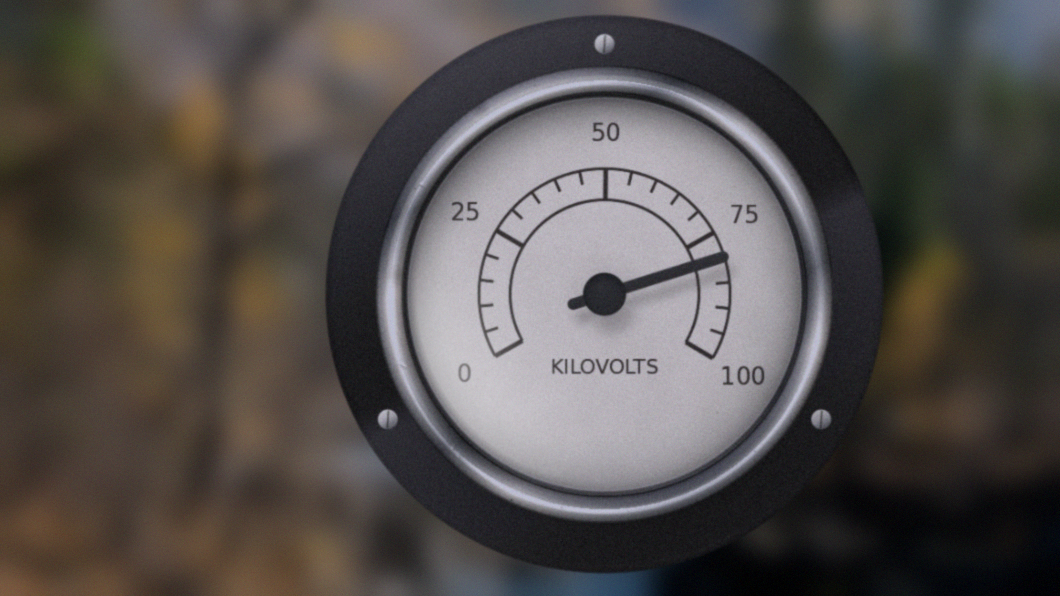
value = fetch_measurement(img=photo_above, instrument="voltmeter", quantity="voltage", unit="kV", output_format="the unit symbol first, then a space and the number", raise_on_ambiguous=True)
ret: kV 80
